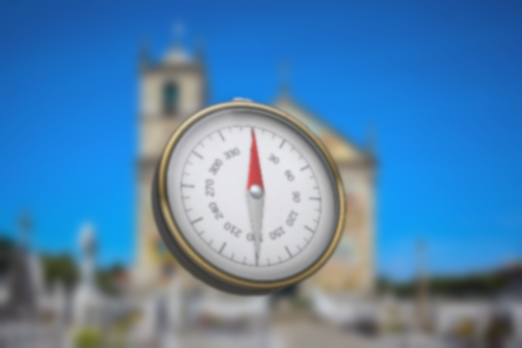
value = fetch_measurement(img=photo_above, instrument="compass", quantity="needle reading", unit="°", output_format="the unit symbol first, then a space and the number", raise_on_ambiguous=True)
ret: ° 0
